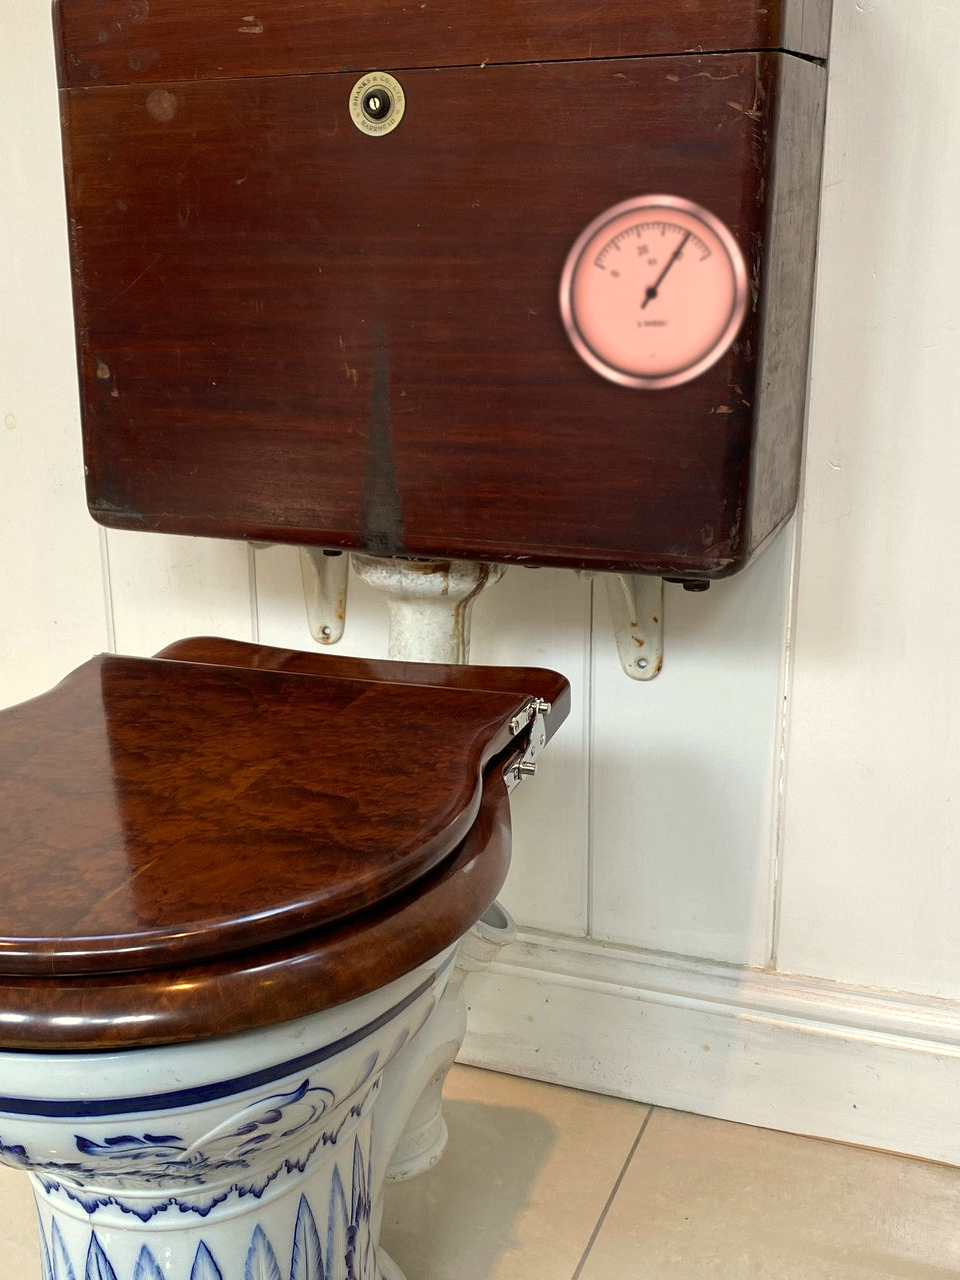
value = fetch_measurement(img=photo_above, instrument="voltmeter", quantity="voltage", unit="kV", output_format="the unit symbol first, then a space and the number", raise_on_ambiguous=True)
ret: kV 40
